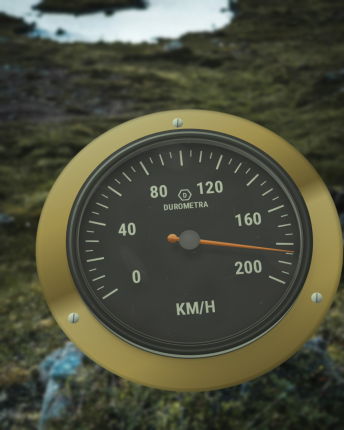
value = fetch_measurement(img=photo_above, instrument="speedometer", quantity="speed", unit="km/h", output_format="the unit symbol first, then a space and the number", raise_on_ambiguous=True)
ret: km/h 185
